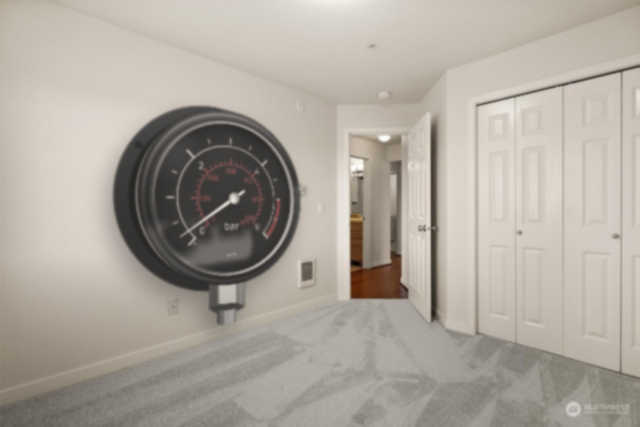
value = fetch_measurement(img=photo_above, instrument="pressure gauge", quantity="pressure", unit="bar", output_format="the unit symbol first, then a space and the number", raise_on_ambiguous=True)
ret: bar 0.25
